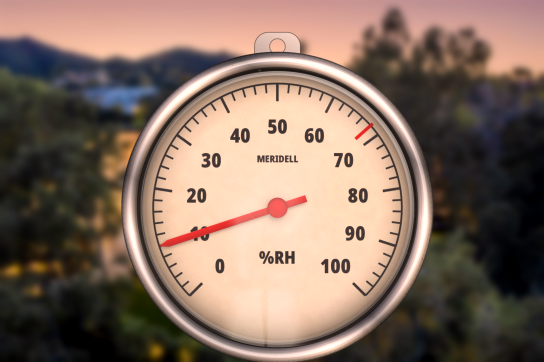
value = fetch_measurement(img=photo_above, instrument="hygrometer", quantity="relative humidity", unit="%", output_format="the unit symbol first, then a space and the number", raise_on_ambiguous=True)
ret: % 10
